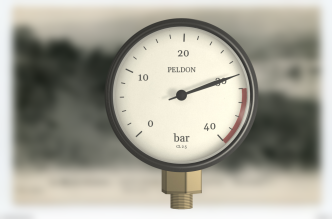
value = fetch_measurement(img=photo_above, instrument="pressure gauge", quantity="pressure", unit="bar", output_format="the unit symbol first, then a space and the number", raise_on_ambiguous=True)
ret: bar 30
